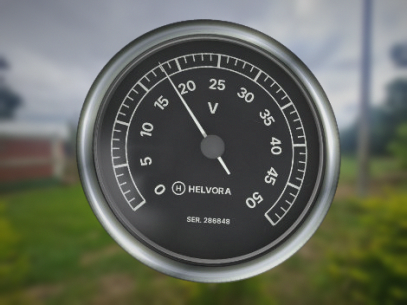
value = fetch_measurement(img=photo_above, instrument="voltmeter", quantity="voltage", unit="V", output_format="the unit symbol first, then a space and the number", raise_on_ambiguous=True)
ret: V 18
